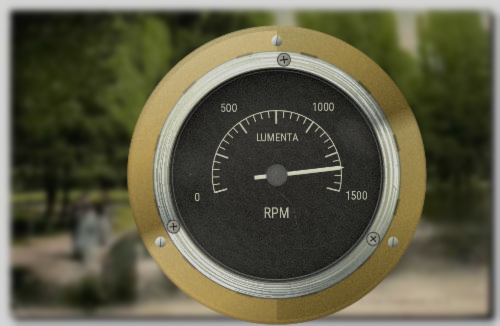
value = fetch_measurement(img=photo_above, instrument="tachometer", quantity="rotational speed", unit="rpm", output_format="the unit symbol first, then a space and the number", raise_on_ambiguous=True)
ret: rpm 1350
